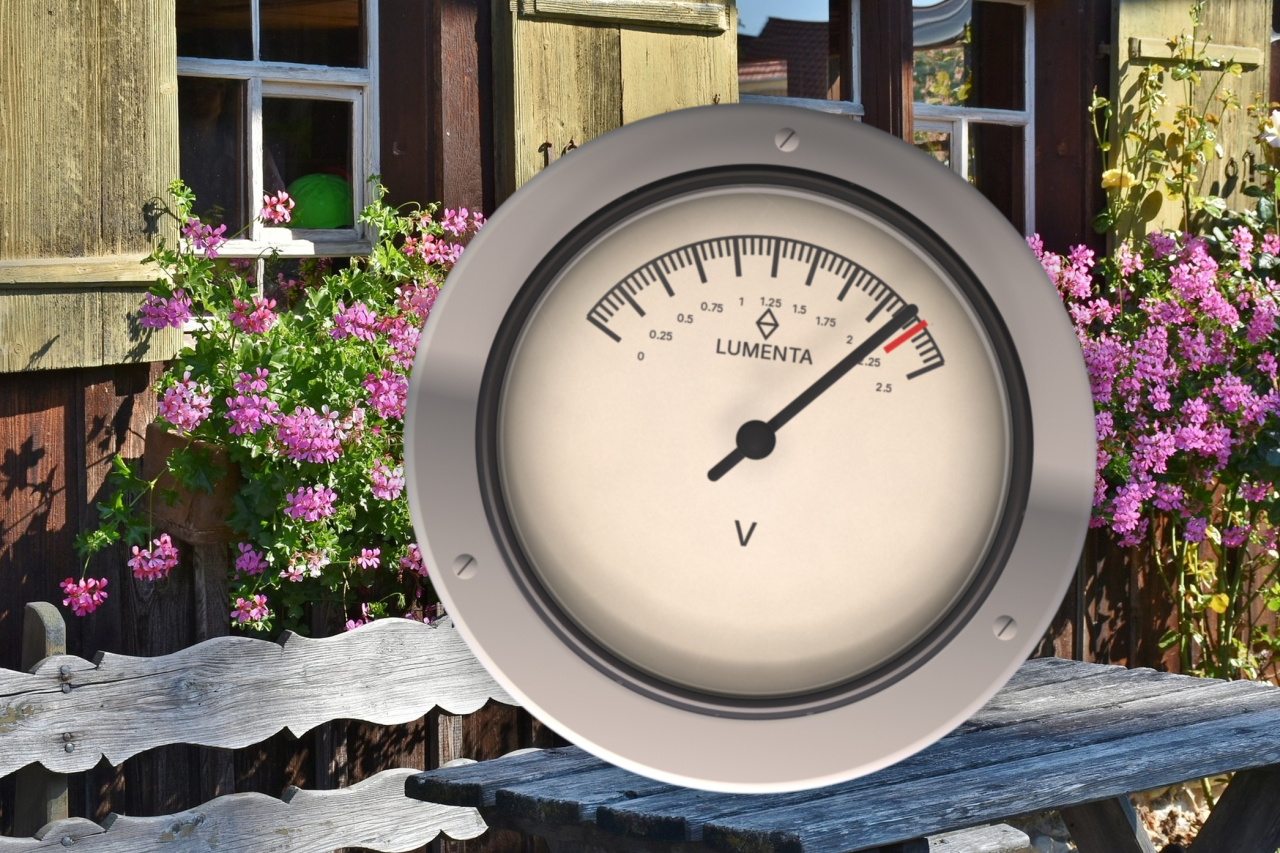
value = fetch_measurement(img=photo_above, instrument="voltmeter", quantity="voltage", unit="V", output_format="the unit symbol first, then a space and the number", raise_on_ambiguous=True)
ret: V 2.15
